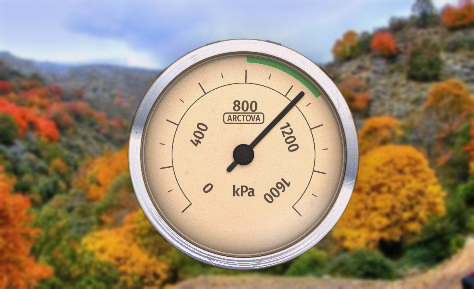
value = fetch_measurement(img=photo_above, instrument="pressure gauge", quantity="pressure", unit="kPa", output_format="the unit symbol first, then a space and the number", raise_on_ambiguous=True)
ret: kPa 1050
